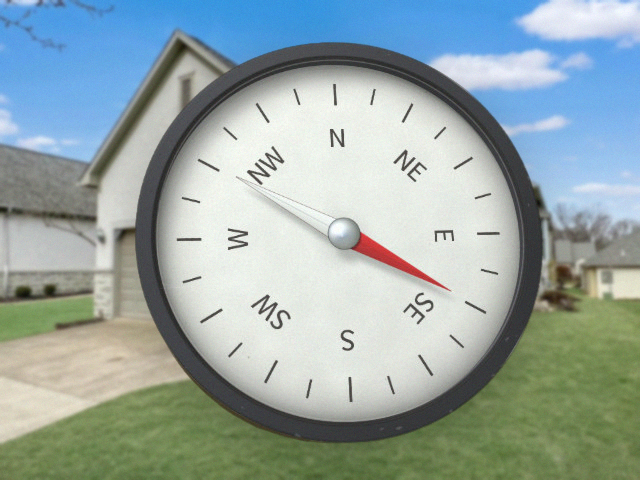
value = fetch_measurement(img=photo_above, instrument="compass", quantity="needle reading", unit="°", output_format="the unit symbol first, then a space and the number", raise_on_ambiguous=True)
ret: ° 120
